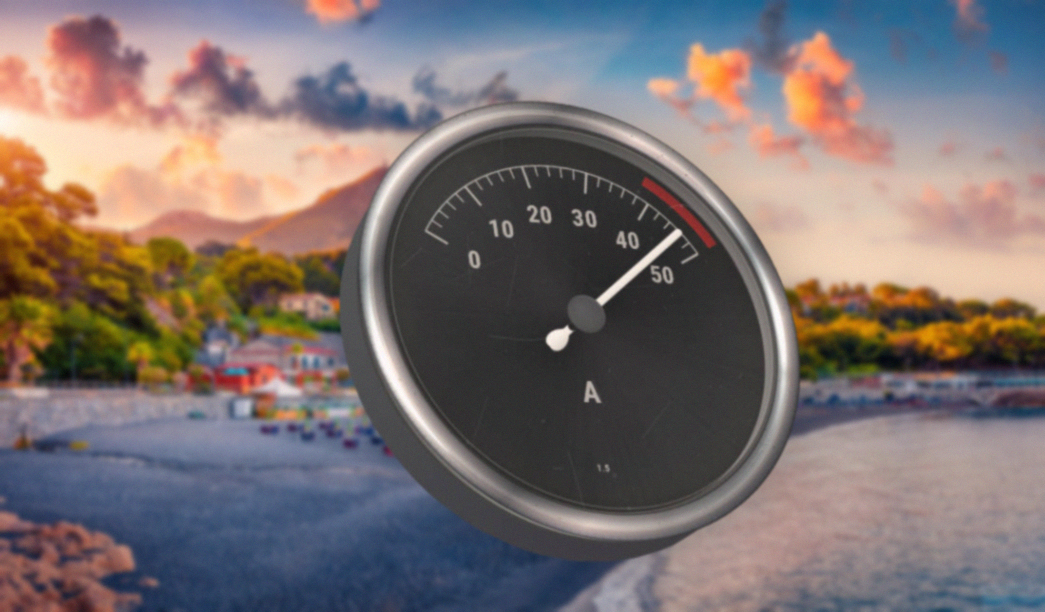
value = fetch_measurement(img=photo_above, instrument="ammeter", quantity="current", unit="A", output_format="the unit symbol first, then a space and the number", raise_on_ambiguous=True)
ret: A 46
